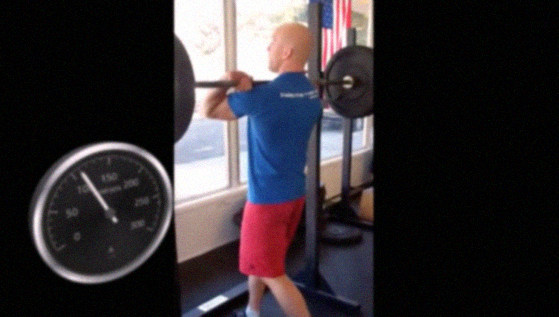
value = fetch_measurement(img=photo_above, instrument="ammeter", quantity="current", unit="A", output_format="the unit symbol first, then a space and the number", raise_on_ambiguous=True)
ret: A 110
